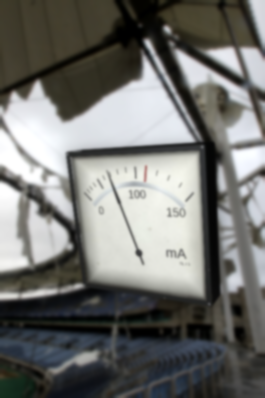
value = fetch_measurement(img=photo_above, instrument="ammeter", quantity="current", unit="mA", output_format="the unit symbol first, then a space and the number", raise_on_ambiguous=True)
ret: mA 70
